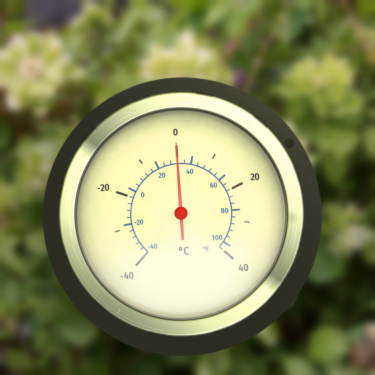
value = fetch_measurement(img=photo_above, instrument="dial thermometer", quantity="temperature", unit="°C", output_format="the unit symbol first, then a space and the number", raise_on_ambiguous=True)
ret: °C 0
